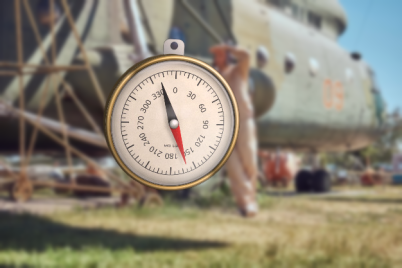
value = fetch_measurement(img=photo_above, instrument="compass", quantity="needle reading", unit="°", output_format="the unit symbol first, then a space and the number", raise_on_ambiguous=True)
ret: ° 160
